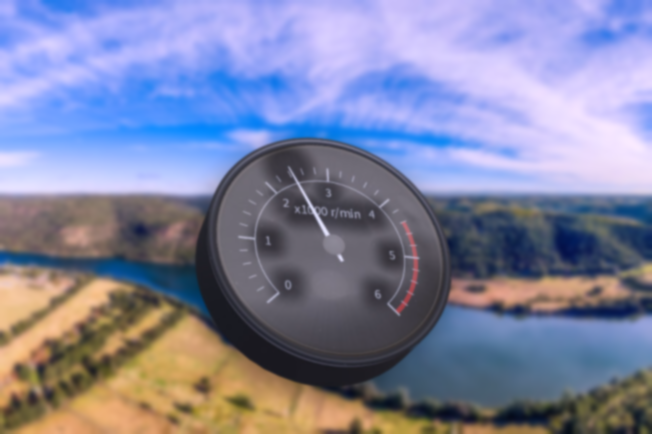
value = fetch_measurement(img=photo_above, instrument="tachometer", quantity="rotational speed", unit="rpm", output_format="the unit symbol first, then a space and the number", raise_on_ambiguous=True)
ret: rpm 2400
